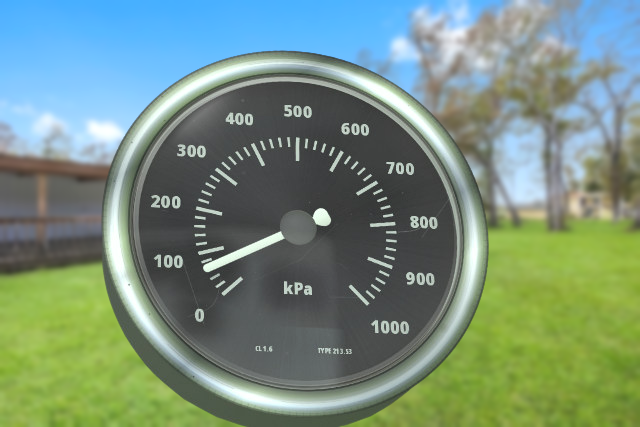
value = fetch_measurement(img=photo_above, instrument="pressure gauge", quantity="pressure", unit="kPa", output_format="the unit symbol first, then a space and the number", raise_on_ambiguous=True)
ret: kPa 60
